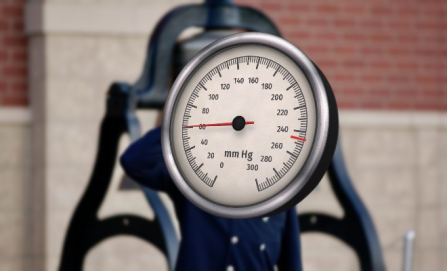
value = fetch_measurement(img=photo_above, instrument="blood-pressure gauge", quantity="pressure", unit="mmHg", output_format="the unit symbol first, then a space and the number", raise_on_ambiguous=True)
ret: mmHg 60
